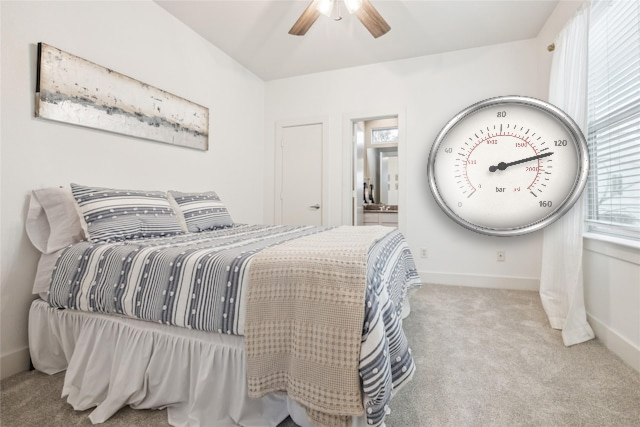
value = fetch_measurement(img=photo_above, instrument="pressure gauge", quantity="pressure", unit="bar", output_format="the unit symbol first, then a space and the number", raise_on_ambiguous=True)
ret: bar 125
